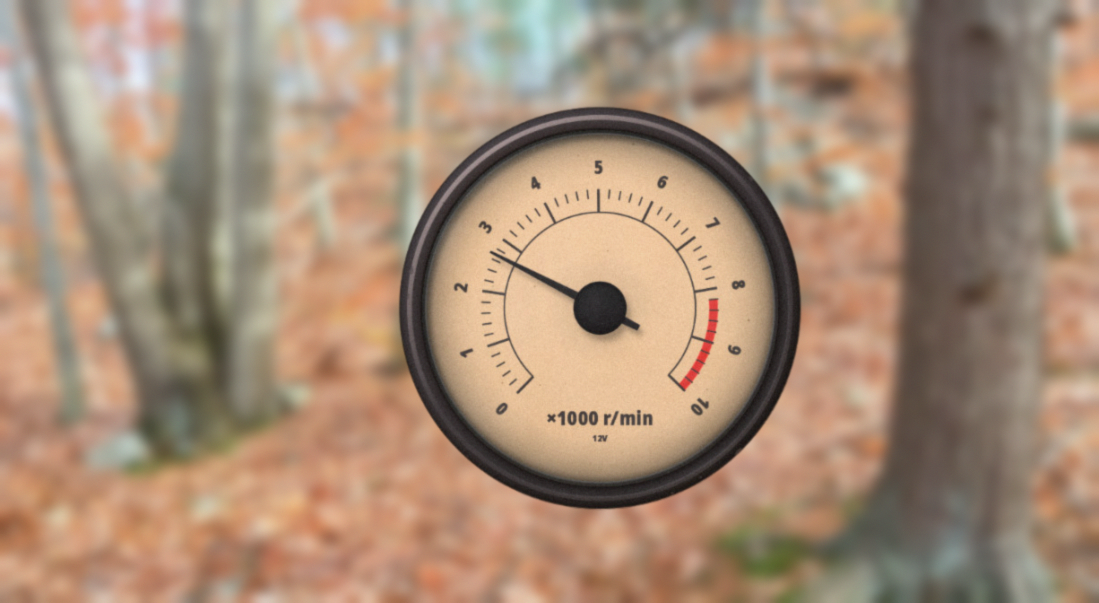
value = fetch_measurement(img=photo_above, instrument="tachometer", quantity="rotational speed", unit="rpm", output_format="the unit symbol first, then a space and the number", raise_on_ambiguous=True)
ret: rpm 2700
